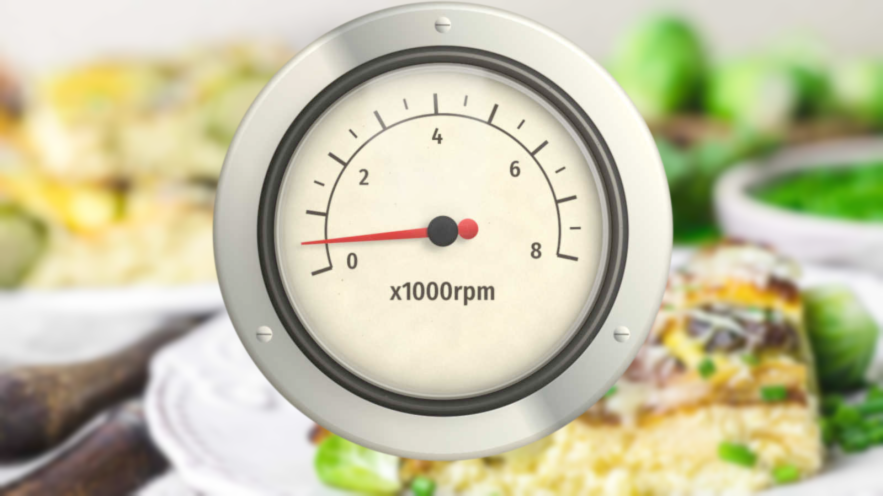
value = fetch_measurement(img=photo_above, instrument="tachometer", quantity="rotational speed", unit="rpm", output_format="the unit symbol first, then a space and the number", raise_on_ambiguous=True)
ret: rpm 500
